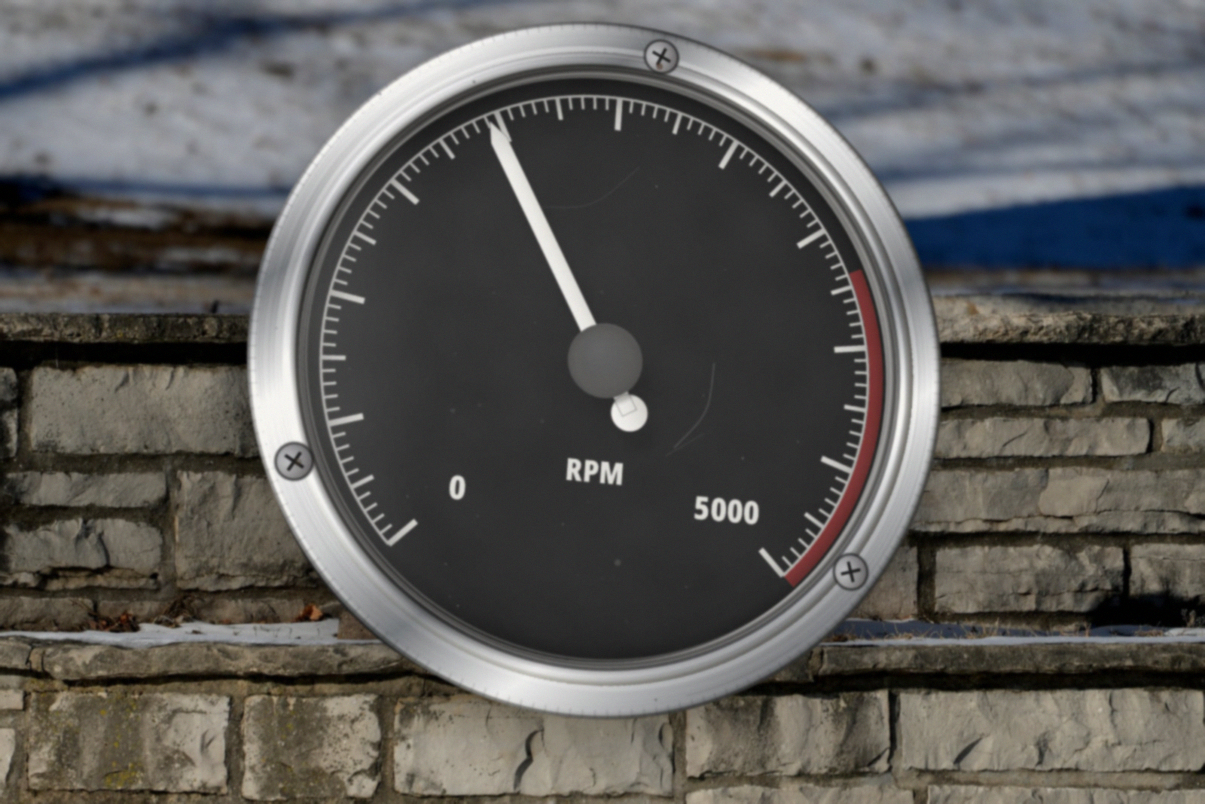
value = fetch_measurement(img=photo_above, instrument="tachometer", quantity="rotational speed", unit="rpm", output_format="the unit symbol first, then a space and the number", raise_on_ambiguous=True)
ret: rpm 1950
